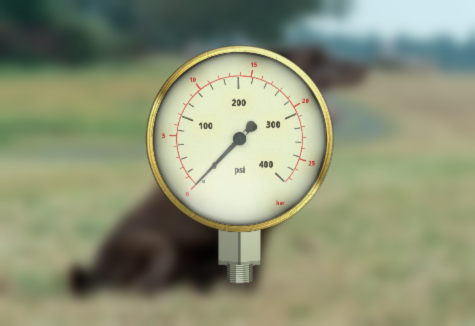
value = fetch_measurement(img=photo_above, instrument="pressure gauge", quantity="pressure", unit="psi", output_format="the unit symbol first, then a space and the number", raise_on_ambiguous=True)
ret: psi 0
